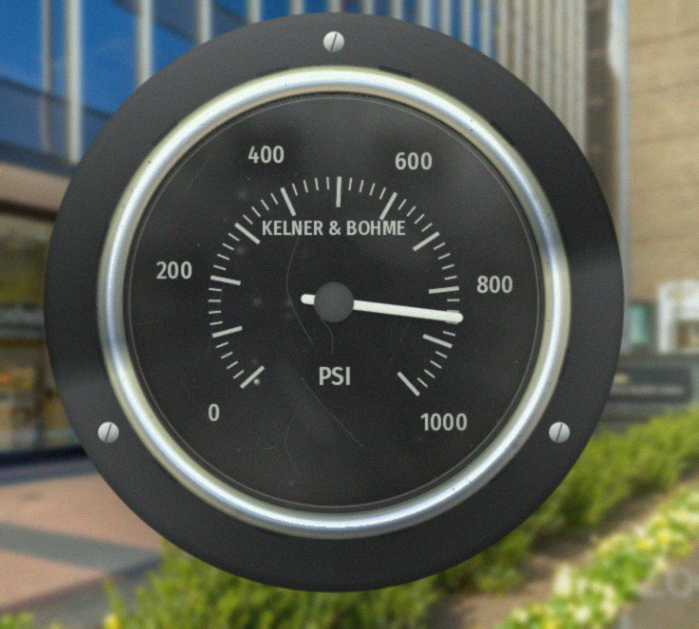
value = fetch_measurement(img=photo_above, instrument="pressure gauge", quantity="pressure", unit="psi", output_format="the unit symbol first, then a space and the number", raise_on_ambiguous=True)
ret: psi 850
